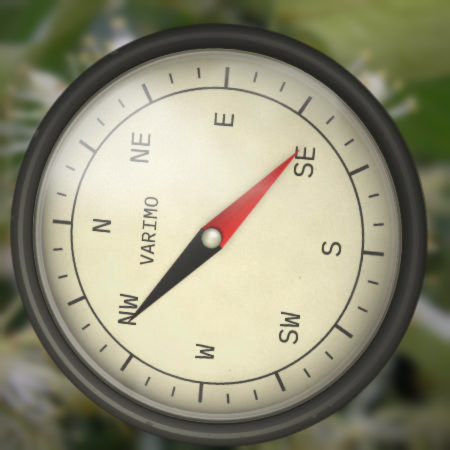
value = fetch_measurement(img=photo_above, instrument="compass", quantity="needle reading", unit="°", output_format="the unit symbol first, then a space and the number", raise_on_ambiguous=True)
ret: ° 130
